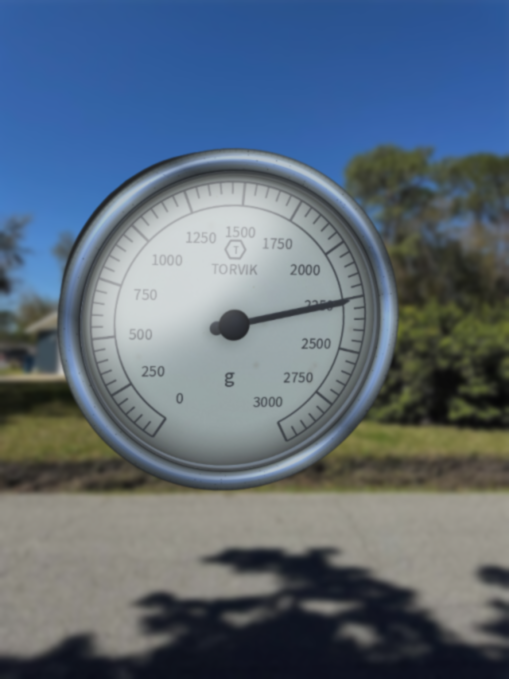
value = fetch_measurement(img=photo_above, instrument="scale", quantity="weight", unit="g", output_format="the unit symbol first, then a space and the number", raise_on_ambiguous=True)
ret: g 2250
